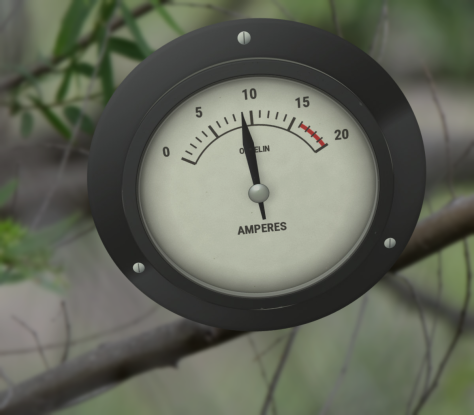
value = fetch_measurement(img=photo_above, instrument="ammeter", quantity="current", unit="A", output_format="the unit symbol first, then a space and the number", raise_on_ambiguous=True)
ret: A 9
